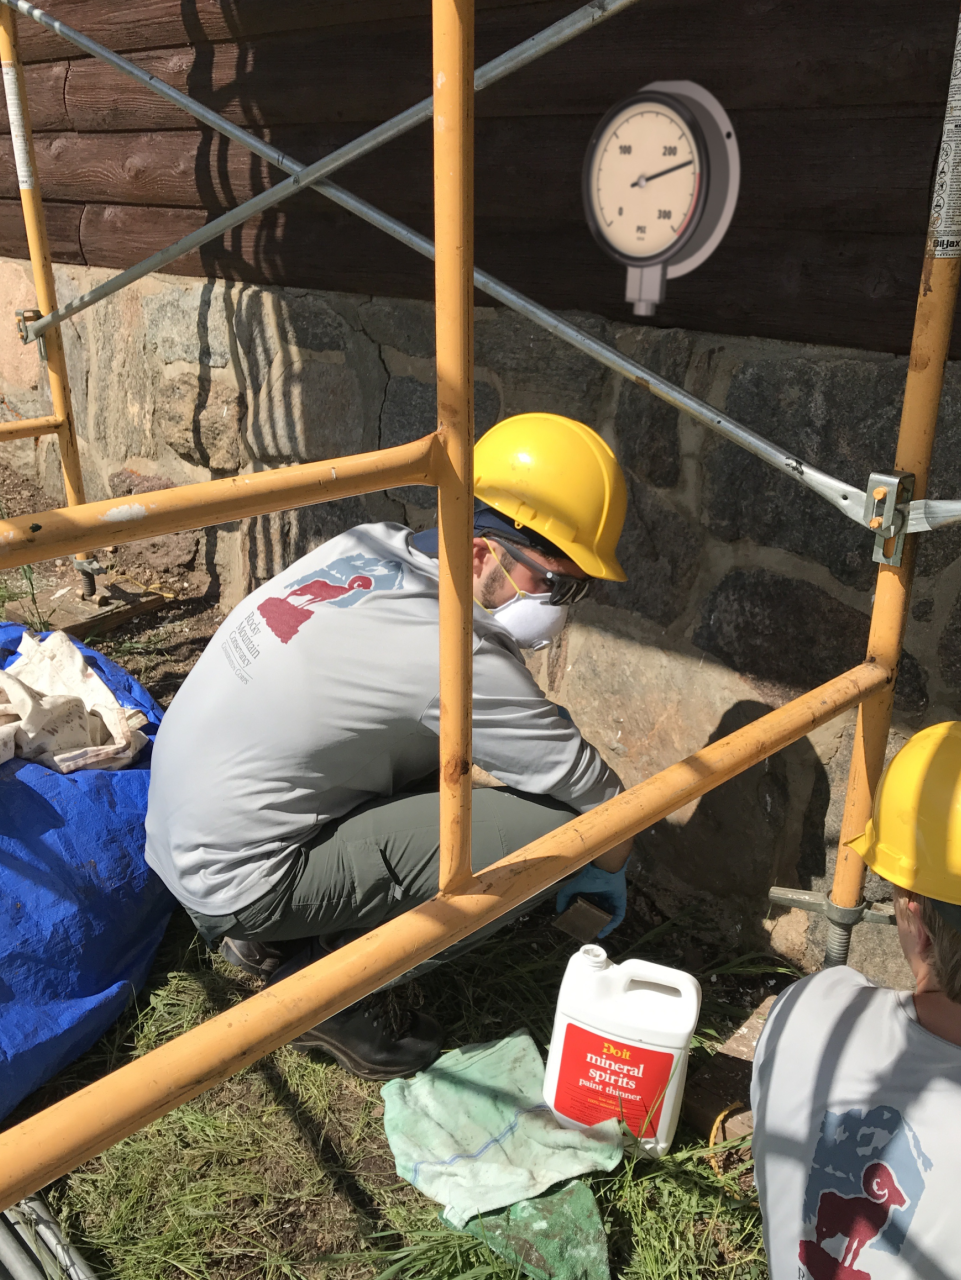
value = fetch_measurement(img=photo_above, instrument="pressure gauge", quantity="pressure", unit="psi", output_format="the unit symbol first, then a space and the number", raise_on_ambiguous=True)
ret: psi 230
